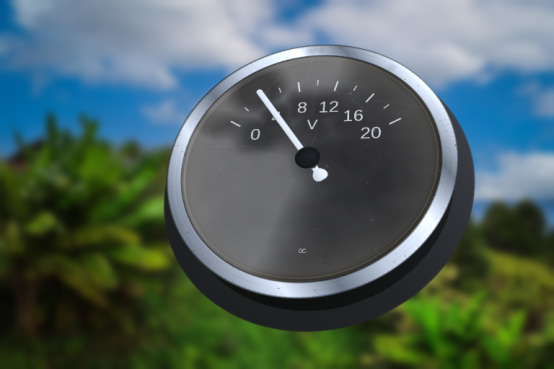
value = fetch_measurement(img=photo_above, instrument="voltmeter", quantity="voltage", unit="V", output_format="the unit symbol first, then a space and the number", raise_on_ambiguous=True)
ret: V 4
